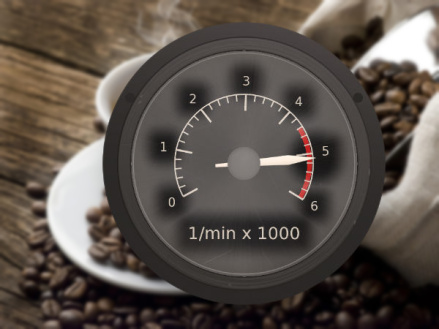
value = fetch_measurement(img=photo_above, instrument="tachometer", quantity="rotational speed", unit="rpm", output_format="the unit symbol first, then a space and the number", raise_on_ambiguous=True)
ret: rpm 5100
